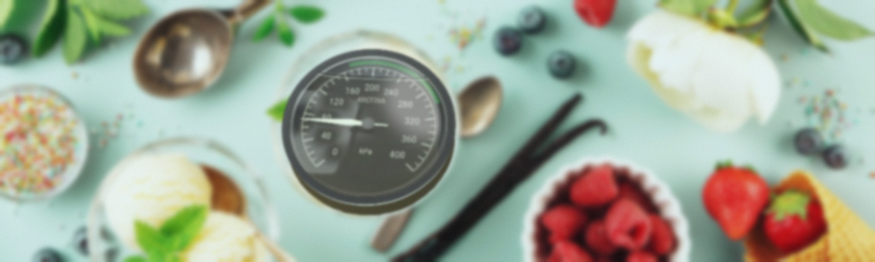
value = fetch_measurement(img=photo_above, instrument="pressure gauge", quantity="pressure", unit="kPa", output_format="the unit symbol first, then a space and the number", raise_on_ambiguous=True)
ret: kPa 70
